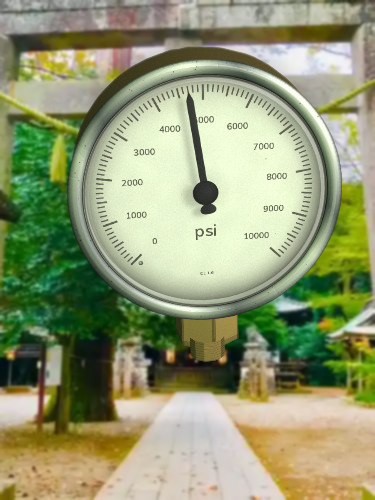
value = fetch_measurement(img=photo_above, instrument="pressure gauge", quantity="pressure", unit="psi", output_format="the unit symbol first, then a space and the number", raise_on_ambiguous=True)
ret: psi 4700
